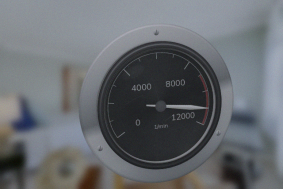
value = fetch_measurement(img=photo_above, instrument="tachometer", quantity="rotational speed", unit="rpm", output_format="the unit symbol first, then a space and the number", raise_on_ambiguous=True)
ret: rpm 11000
